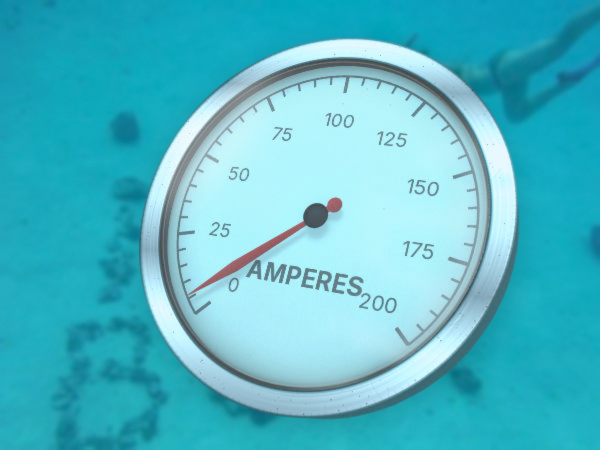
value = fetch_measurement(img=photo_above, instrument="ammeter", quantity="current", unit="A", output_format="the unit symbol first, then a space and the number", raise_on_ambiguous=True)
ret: A 5
